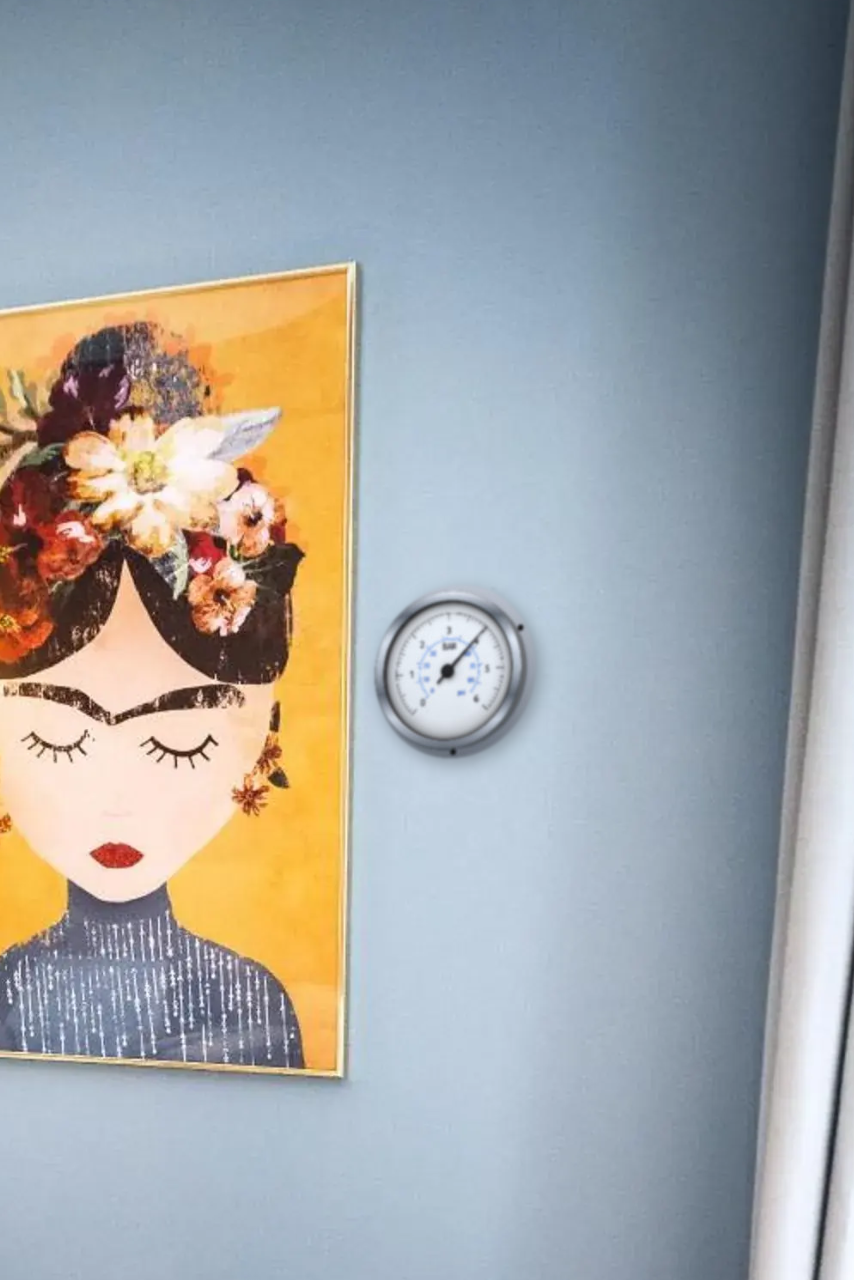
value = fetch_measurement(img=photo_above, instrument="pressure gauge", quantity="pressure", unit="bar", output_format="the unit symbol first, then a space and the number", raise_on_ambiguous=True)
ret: bar 4
